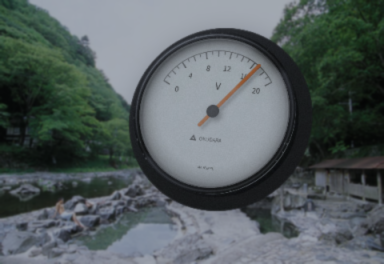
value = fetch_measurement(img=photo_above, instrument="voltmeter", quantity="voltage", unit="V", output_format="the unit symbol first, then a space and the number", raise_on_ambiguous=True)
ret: V 17
